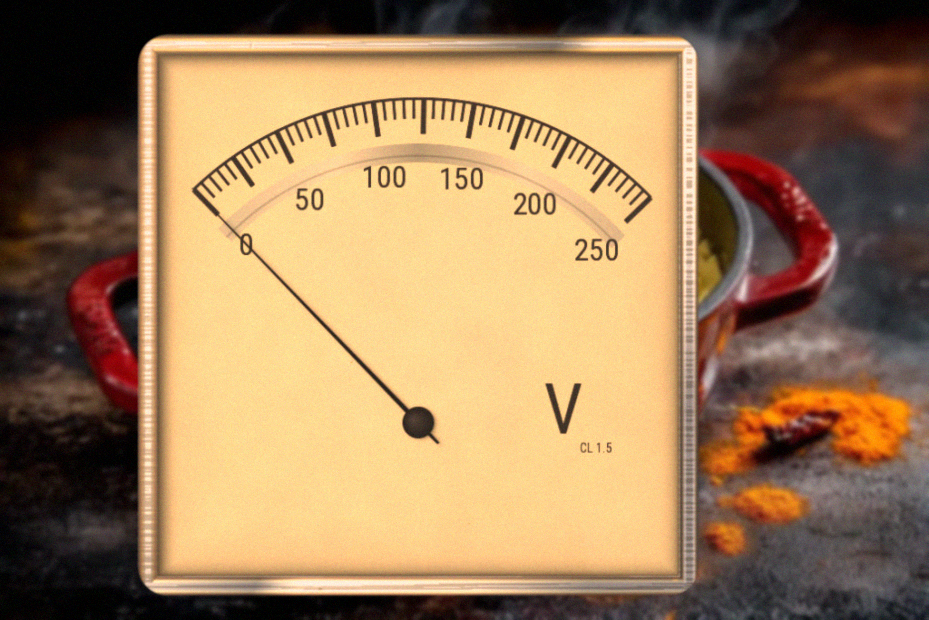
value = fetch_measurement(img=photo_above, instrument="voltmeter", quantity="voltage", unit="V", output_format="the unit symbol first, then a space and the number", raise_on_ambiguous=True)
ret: V 0
